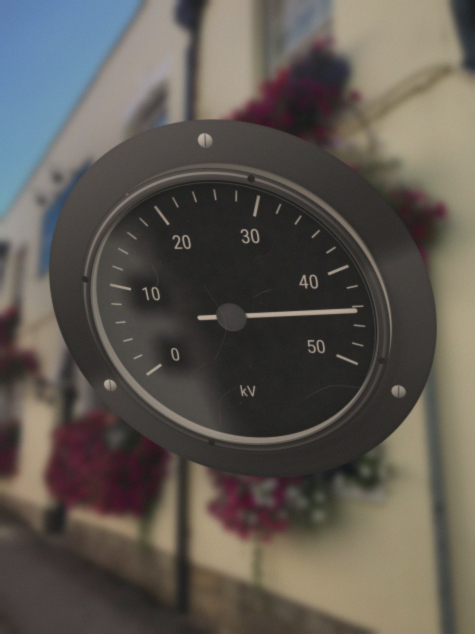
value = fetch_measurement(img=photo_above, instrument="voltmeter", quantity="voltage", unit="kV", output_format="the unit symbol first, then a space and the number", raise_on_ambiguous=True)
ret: kV 44
